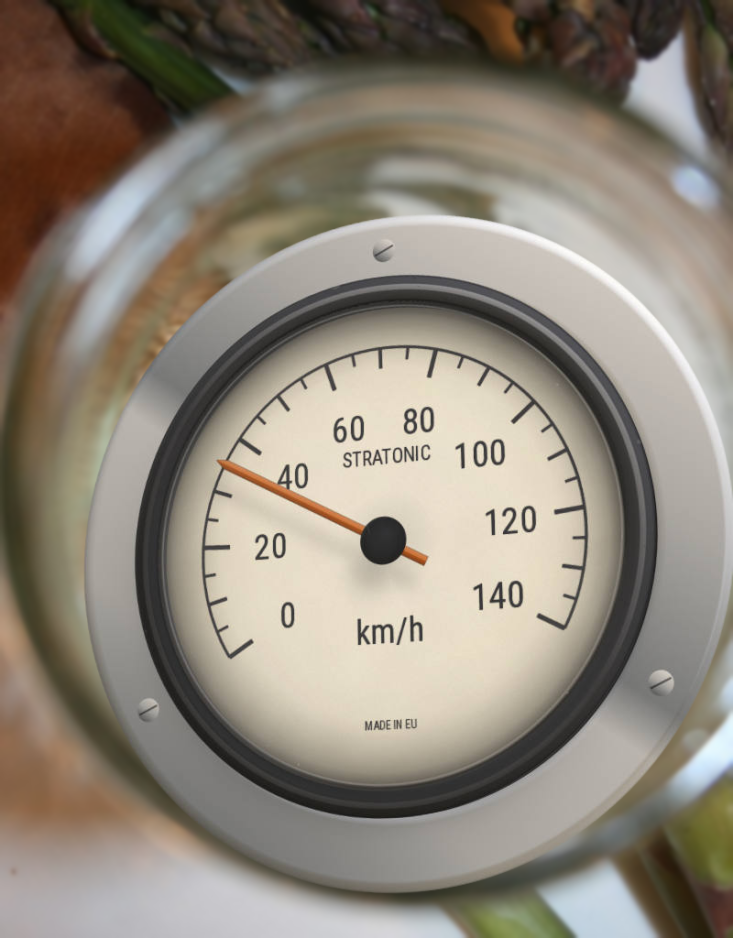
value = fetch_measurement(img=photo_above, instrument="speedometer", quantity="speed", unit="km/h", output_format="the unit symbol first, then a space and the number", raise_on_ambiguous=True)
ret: km/h 35
